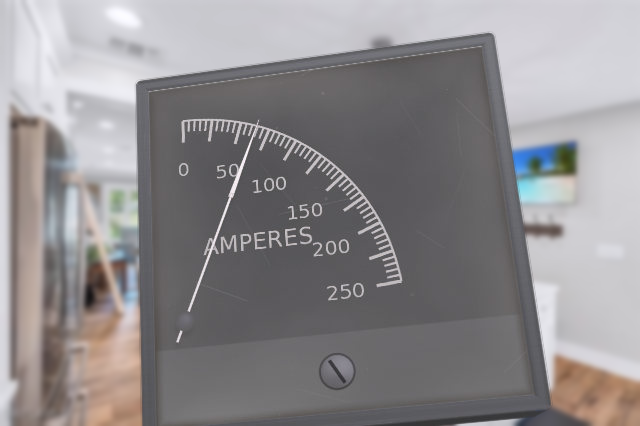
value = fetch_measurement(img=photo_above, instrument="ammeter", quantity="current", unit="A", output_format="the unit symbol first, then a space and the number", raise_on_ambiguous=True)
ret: A 65
